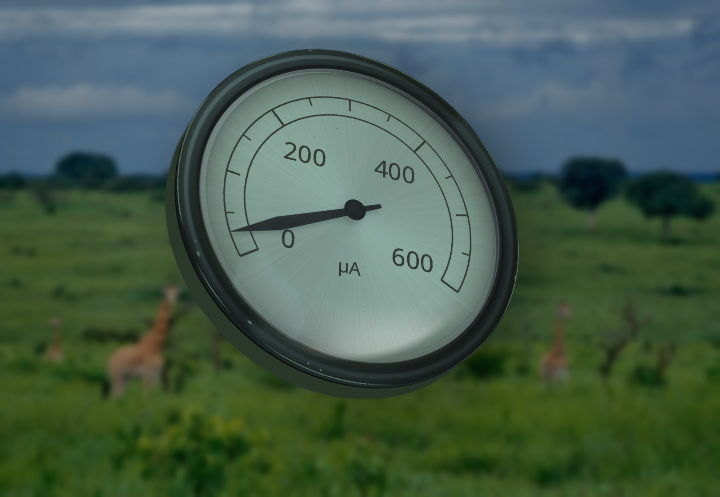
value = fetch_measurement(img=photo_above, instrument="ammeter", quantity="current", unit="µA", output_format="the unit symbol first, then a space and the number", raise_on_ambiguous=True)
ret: µA 25
